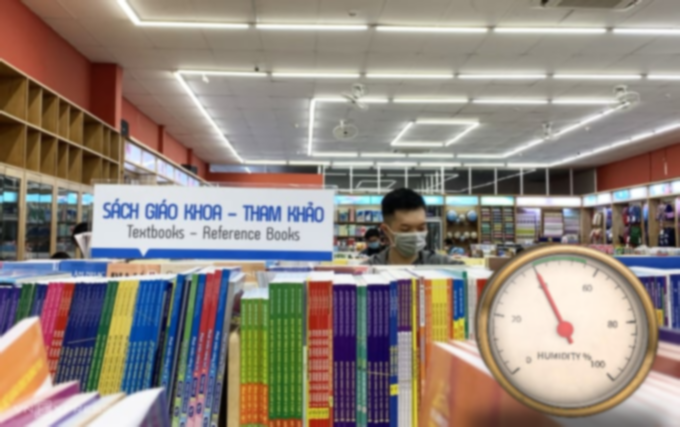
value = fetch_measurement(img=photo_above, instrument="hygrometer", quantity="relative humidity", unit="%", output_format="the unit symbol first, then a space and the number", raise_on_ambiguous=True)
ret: % 40
